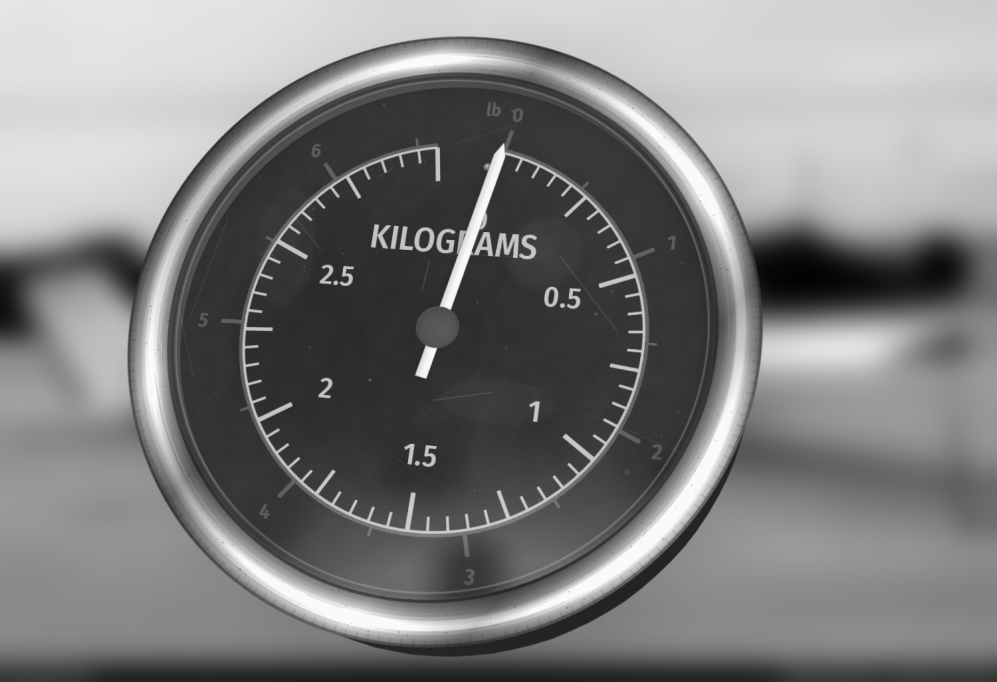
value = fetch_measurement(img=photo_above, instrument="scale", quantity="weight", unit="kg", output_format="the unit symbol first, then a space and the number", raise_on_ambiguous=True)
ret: kg 0
